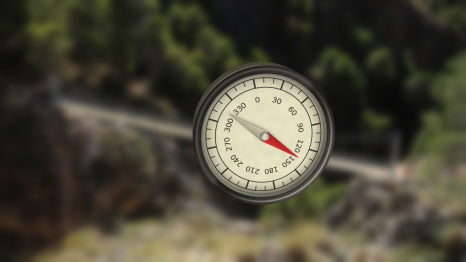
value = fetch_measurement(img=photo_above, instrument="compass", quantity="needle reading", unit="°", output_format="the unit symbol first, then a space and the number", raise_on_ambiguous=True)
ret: ° 135
